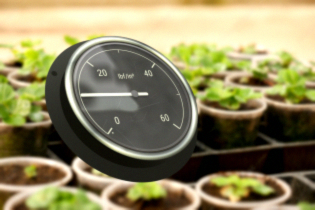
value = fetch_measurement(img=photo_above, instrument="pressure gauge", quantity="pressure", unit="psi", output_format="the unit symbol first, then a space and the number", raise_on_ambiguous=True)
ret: psi 10
